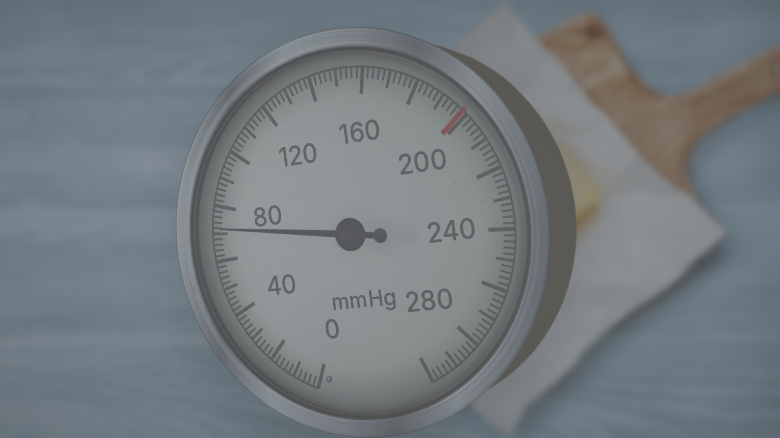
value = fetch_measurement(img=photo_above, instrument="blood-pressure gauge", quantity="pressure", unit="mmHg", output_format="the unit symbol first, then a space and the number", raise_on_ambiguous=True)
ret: mmHg 72
